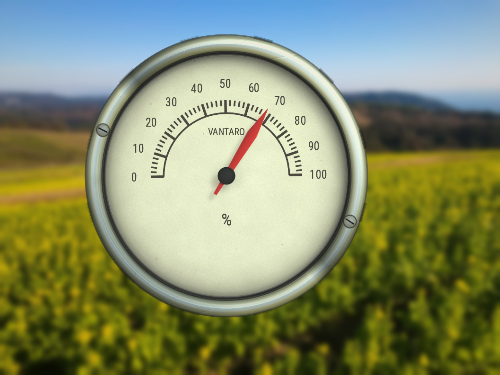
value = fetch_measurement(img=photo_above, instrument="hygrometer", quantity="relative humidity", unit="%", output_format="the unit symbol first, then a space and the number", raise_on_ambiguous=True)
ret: % 68
